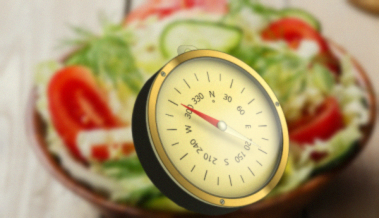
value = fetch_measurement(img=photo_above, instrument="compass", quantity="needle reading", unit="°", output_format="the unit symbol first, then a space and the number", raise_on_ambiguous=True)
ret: ° 300
